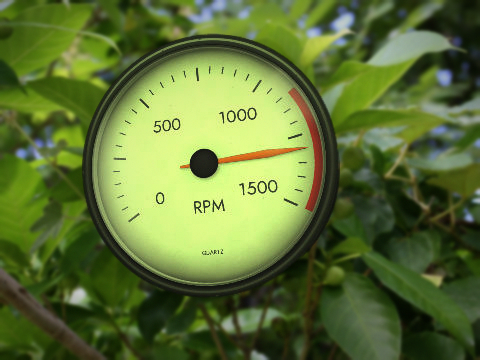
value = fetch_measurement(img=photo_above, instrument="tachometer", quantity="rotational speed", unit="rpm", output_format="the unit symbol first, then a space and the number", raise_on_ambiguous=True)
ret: rpm 1300
